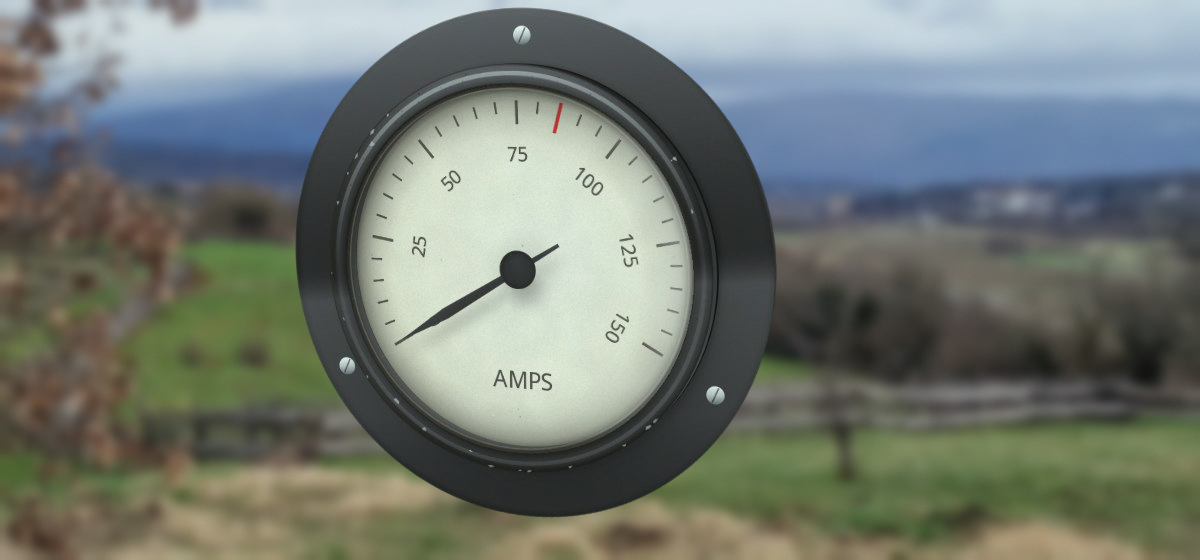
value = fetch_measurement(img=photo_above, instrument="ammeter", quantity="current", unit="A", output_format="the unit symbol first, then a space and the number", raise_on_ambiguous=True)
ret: A 0
